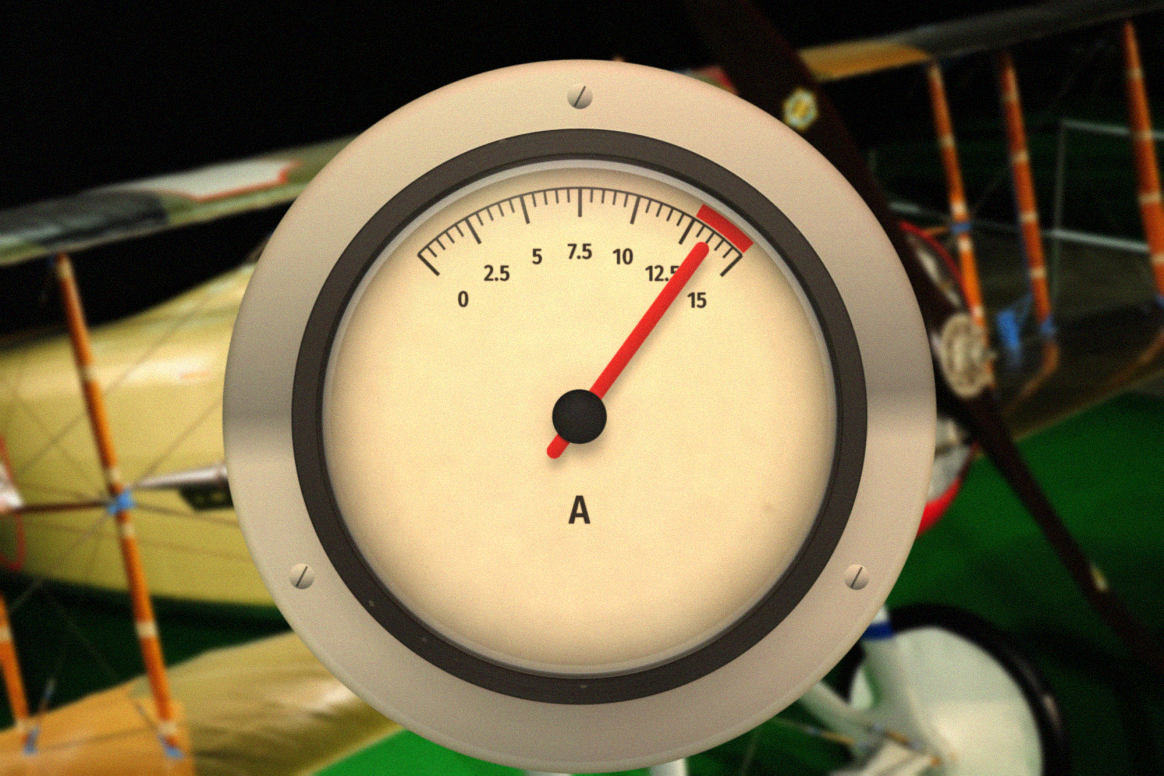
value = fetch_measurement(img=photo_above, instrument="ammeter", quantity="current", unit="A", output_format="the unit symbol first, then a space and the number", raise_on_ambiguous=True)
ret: A 13.5
